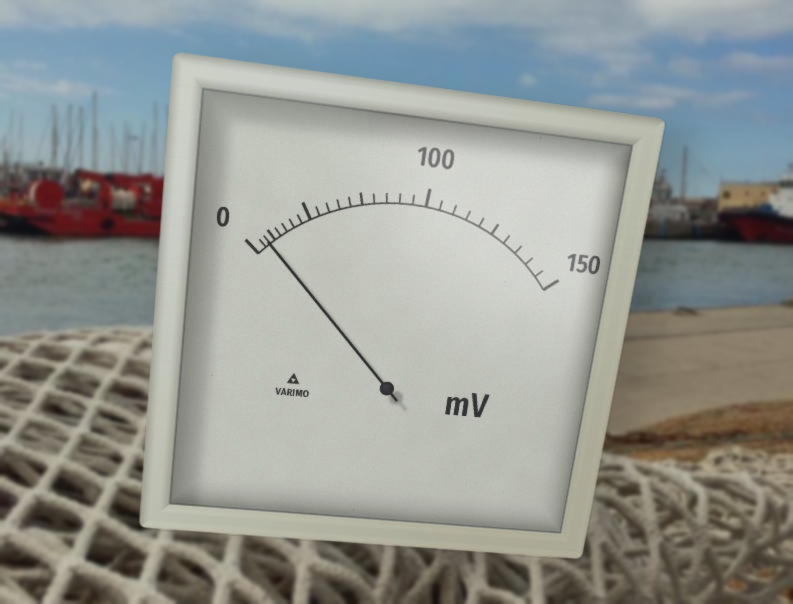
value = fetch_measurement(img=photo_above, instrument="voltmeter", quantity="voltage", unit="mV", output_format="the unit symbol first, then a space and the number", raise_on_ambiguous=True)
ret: mV 20
